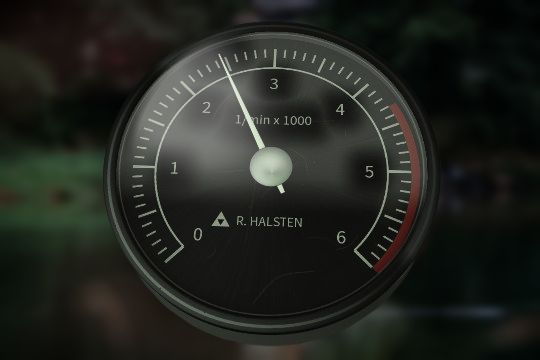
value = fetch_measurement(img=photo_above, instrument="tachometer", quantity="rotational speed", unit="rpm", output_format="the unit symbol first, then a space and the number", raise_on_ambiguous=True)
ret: rpm 2450
